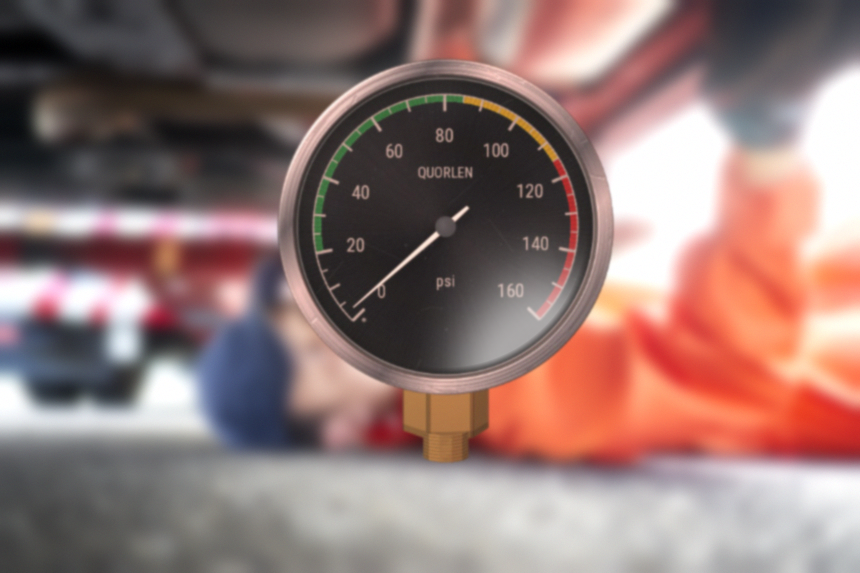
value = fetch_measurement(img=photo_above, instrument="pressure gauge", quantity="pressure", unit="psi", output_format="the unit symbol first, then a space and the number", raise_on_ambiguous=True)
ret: psi 2.5
